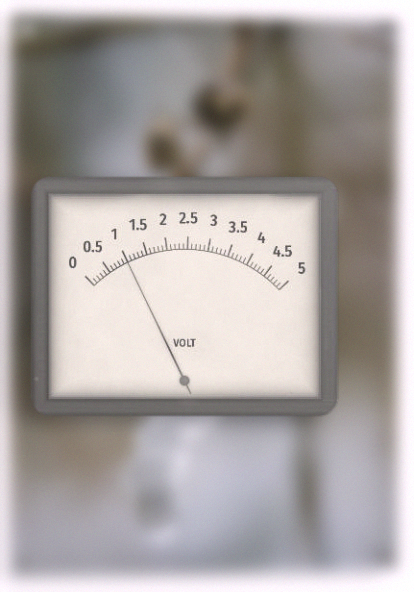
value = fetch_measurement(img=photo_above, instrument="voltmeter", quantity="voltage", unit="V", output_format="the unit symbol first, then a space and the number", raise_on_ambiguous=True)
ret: V 1
